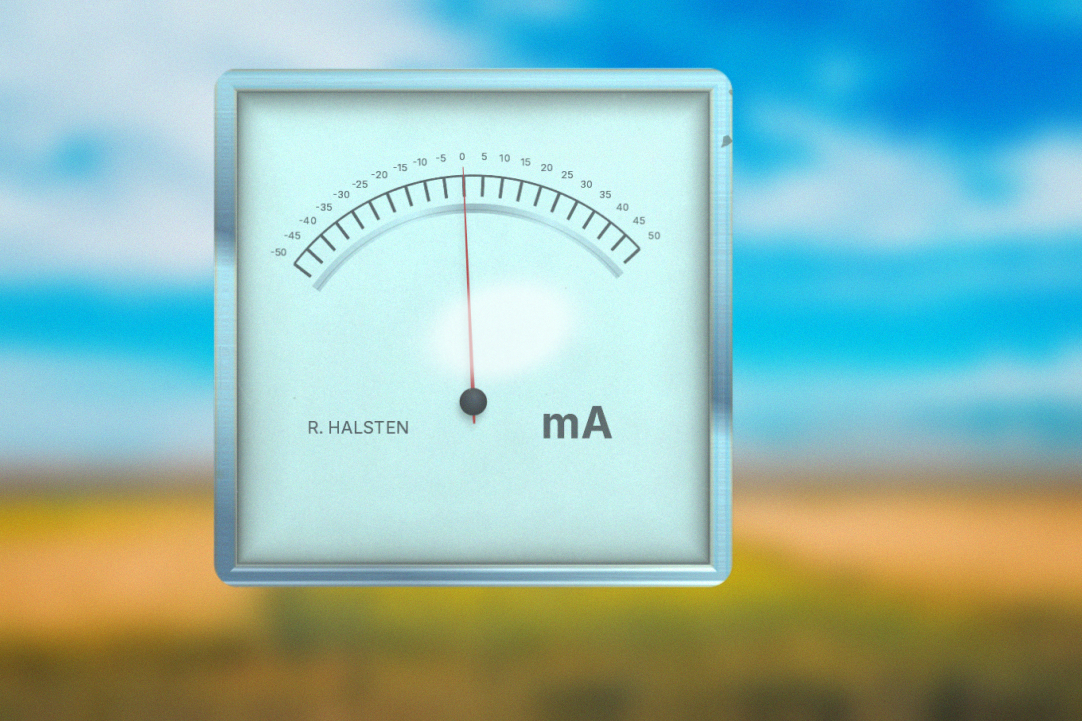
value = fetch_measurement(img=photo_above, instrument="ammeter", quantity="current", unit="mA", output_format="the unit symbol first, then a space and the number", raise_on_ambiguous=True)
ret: mA 0
